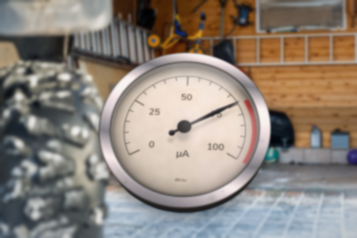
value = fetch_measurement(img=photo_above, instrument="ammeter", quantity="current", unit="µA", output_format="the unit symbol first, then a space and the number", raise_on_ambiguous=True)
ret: µA 75
